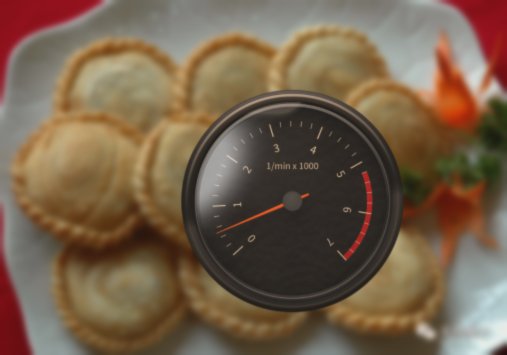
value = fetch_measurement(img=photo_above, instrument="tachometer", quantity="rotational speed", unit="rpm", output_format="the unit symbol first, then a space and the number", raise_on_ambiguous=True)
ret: rpm 500
